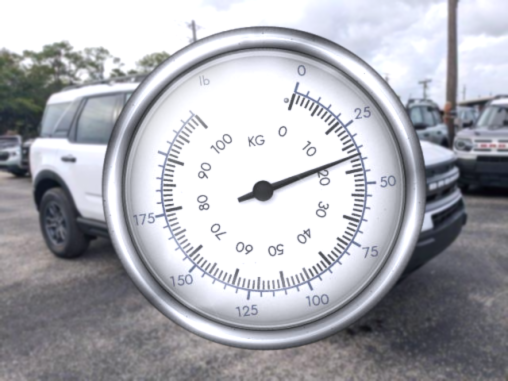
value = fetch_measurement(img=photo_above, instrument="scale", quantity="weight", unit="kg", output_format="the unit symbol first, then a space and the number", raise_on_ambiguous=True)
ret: kg 17
